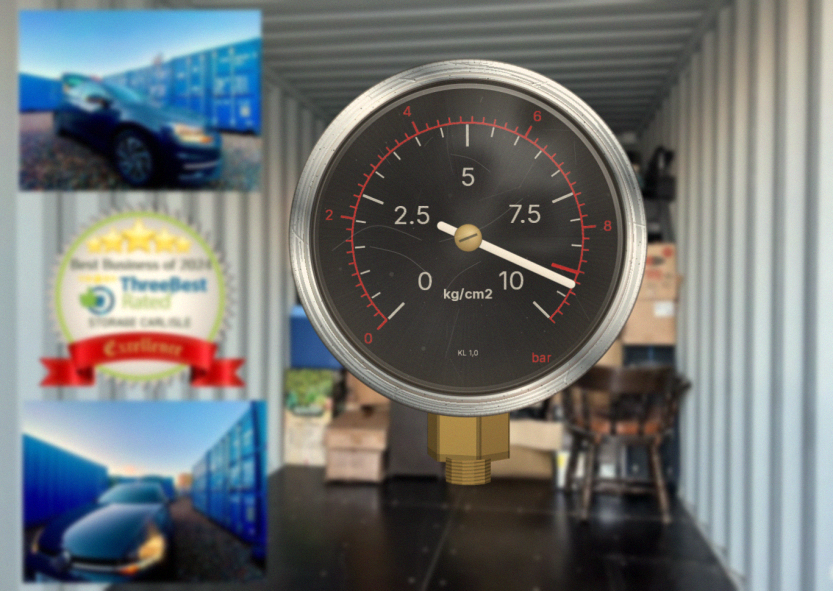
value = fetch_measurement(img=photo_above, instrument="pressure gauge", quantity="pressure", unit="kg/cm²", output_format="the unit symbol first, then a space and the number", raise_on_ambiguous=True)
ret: kg/cm² 9.25
